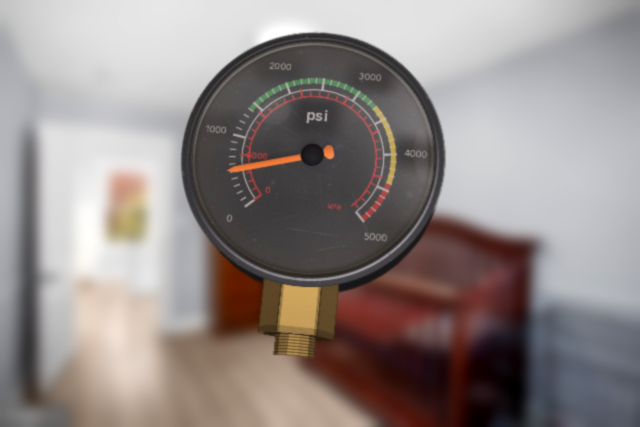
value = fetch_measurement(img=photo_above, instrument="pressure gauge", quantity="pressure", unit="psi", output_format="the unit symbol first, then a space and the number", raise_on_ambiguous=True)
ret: psi 500
